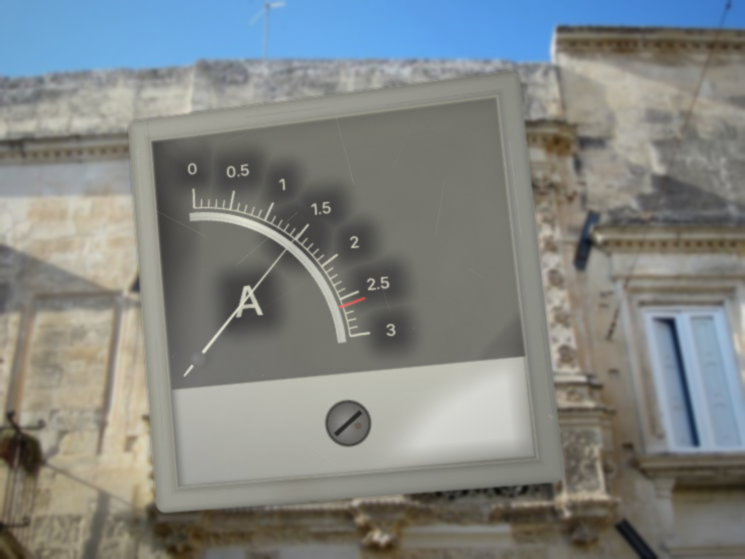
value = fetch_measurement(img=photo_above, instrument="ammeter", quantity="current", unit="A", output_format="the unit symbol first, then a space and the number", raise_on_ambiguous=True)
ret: A 1.5
